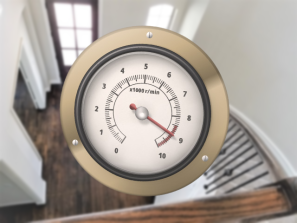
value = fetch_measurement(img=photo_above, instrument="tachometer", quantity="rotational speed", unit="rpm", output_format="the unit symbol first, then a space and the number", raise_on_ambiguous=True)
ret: rpm 9000
